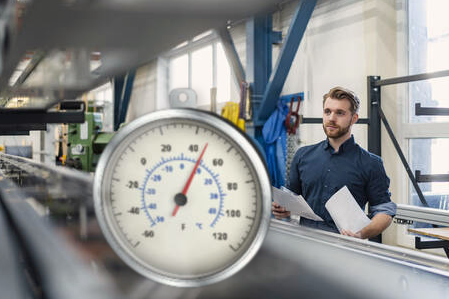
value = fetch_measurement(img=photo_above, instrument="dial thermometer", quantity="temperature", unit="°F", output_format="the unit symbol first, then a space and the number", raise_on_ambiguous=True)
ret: °F 48
